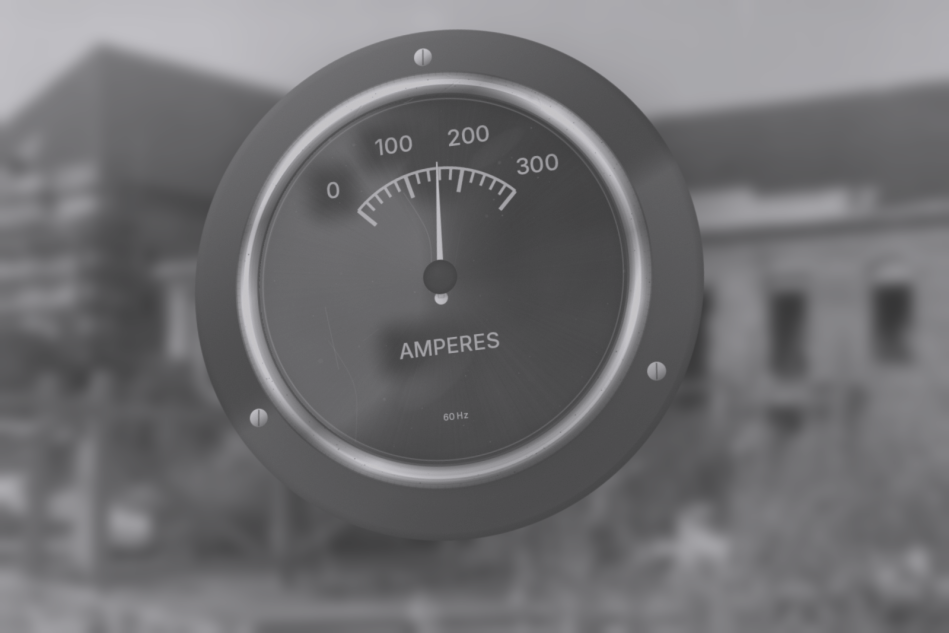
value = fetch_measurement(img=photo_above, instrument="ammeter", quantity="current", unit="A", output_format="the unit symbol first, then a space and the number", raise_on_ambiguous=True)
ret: A 160
